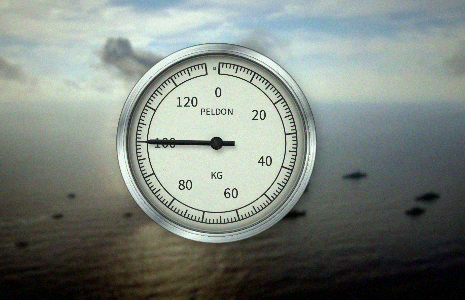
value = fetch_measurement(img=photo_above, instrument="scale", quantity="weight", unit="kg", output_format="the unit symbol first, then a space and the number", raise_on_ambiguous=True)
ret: kg 100
